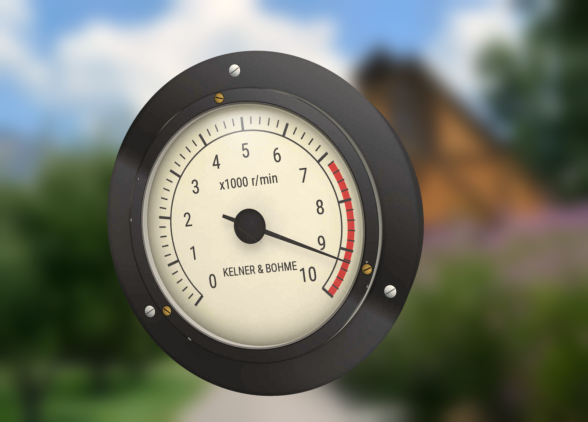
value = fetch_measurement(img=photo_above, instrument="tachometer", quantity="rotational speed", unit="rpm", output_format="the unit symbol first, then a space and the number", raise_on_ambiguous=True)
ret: rpm 9200
